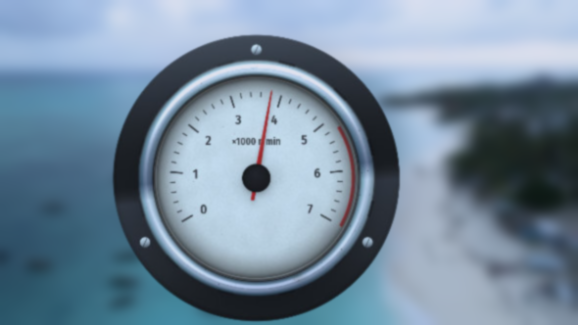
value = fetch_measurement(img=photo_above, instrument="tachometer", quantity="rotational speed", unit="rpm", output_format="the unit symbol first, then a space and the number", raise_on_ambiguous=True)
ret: rpm 3800
